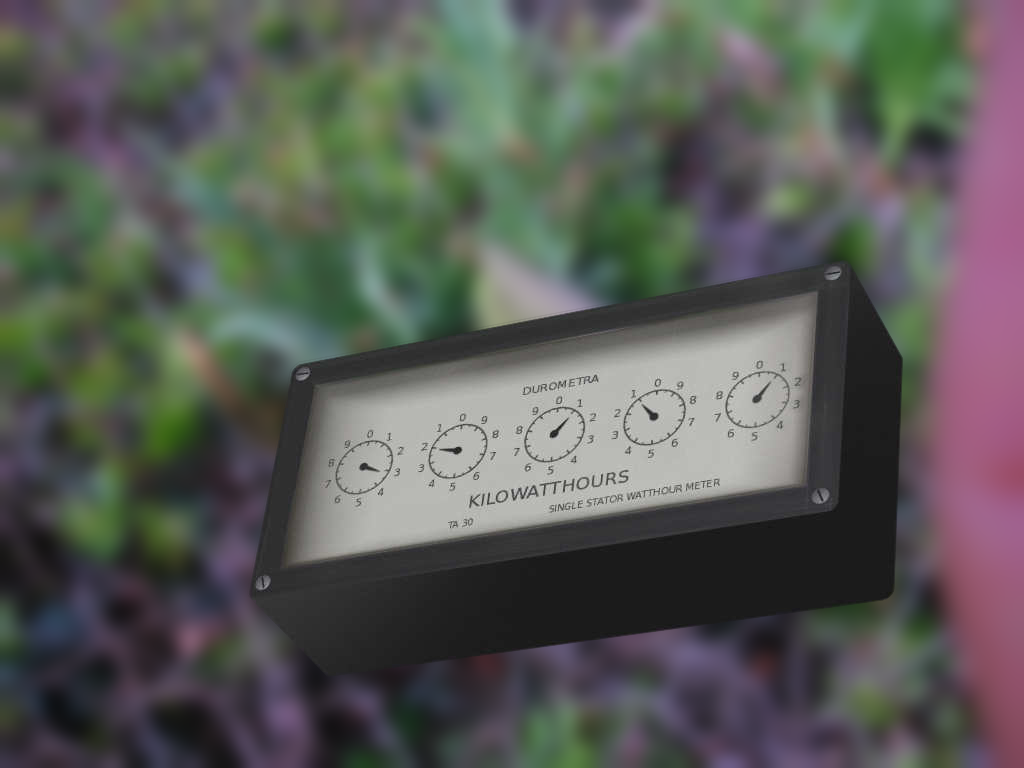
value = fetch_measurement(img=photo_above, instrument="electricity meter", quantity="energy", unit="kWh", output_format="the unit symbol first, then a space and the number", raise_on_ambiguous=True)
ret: kWh 32111
